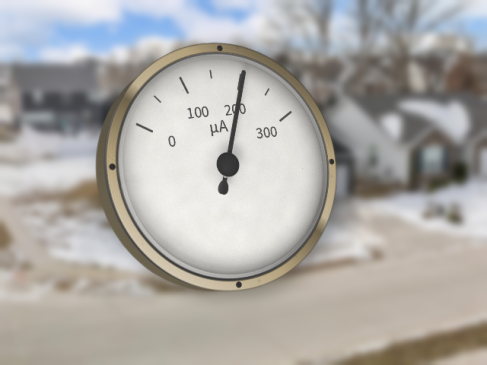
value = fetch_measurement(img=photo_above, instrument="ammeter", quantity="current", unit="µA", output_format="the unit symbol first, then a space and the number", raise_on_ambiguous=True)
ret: µA 200
